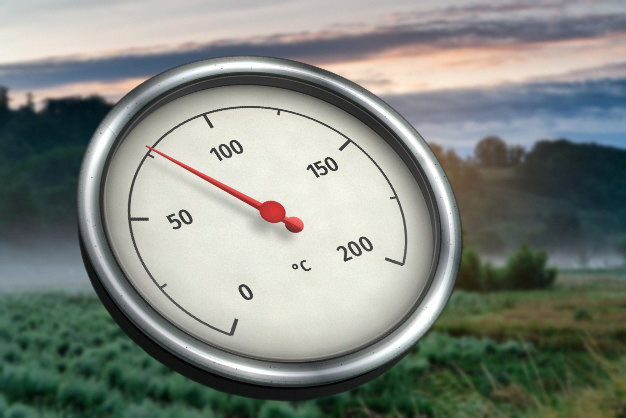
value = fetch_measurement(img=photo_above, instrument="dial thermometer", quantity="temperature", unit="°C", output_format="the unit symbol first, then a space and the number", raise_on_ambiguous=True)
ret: °C 75
